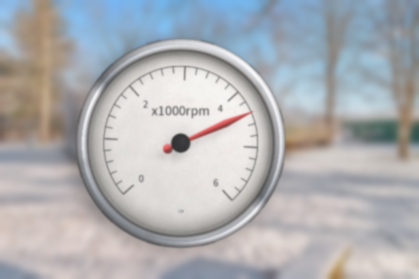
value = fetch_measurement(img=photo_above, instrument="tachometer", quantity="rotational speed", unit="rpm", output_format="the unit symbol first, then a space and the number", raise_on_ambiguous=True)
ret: rpm 4400
